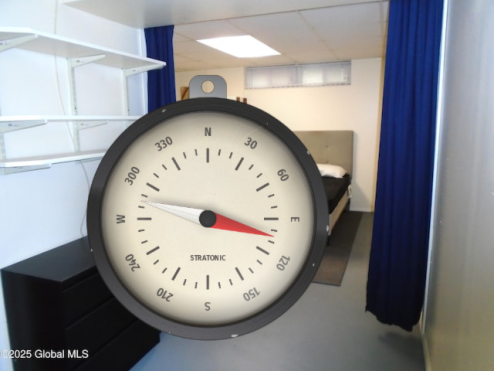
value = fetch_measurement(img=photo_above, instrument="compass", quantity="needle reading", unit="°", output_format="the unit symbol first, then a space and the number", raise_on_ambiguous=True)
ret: ° 105
